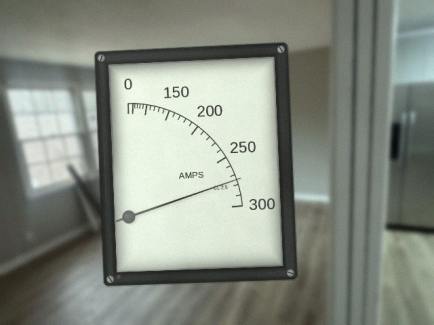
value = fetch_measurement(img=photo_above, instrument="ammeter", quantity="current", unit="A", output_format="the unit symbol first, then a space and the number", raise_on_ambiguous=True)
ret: A 275
